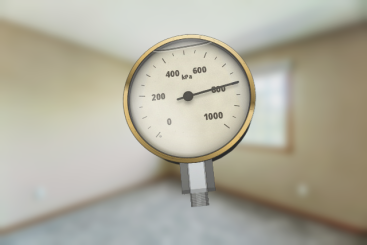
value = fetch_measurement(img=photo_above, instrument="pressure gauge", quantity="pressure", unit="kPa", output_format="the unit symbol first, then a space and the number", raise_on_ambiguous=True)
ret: kPa 800
